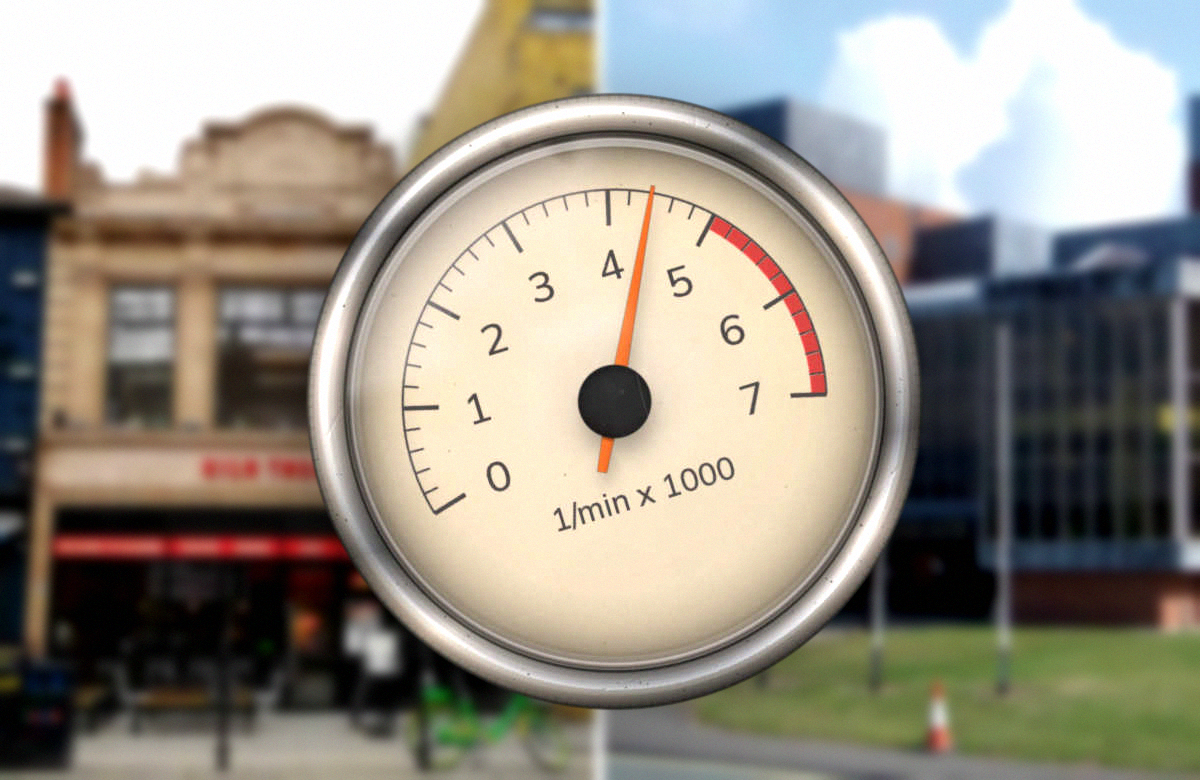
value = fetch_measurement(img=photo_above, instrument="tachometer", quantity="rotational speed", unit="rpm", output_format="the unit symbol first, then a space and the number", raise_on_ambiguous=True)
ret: rpm 4400
